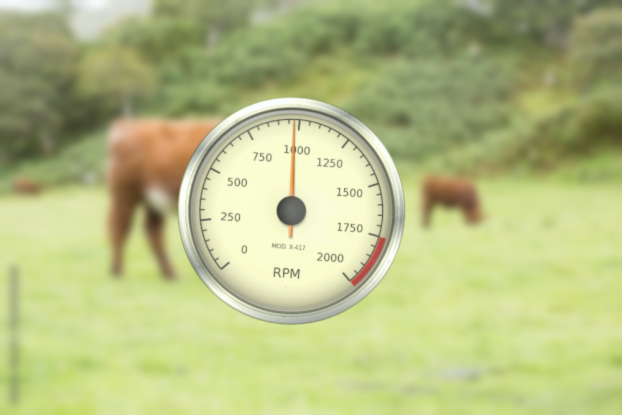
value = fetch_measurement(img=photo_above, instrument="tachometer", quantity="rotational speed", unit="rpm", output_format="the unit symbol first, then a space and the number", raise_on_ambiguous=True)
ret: rpm 975
